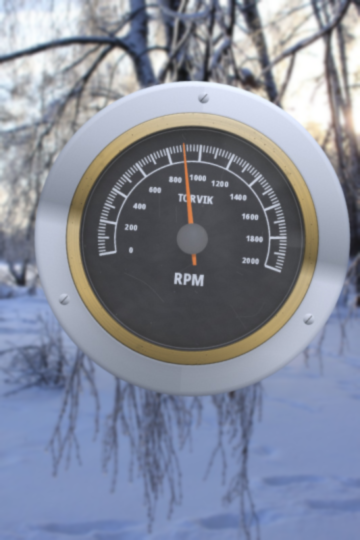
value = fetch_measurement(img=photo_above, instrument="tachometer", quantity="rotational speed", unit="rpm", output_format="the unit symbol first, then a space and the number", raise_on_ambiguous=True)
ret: rpm 900
